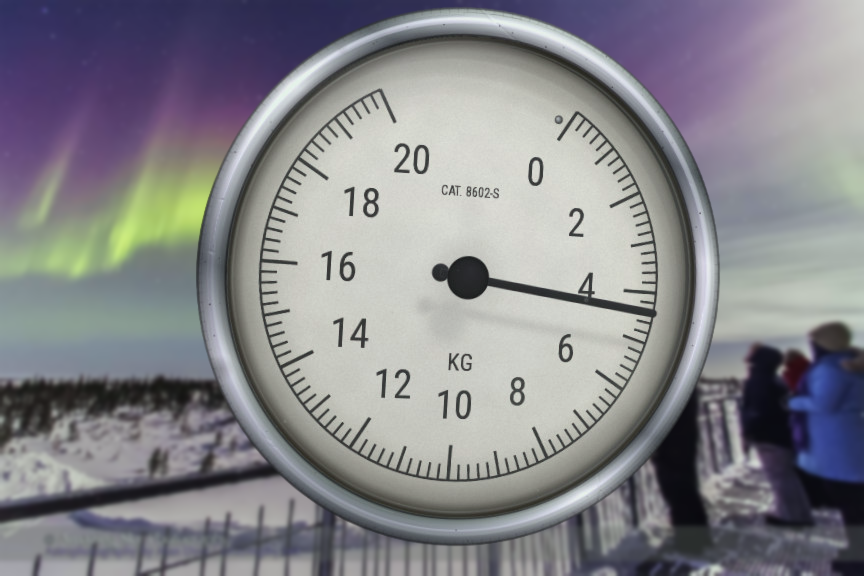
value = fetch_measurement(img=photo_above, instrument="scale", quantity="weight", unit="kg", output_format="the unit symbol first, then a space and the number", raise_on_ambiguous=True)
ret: kg 4.4
